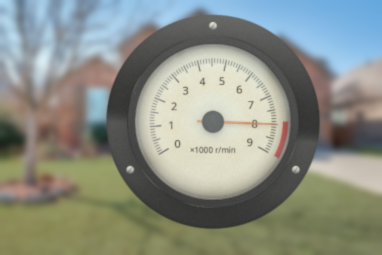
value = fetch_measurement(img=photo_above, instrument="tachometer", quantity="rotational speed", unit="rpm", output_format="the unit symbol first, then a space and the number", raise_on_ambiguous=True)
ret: rpm 8000
